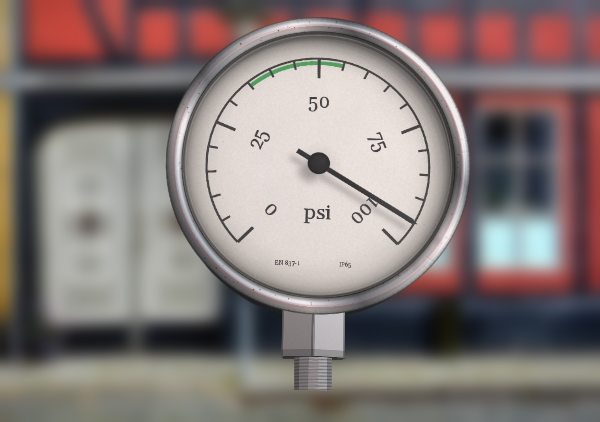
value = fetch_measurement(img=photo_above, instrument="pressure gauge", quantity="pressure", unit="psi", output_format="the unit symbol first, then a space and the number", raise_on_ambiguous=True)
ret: psi 95
